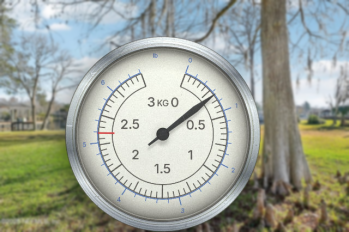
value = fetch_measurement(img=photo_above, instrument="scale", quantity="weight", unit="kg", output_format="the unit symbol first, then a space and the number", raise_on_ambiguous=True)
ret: kg 0.3
